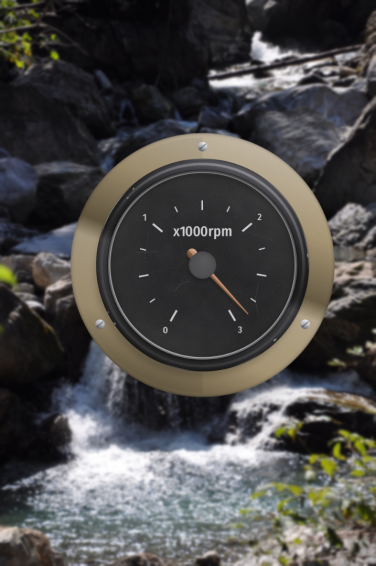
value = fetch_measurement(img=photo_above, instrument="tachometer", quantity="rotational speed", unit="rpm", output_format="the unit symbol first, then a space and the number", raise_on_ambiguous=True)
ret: rpm 2875
